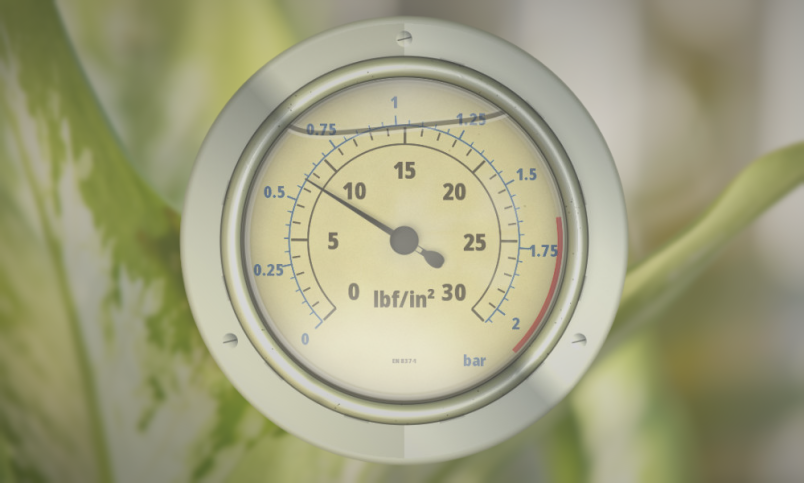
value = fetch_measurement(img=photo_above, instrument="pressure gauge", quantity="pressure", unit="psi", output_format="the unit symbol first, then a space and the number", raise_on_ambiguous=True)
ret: psi 8.5
